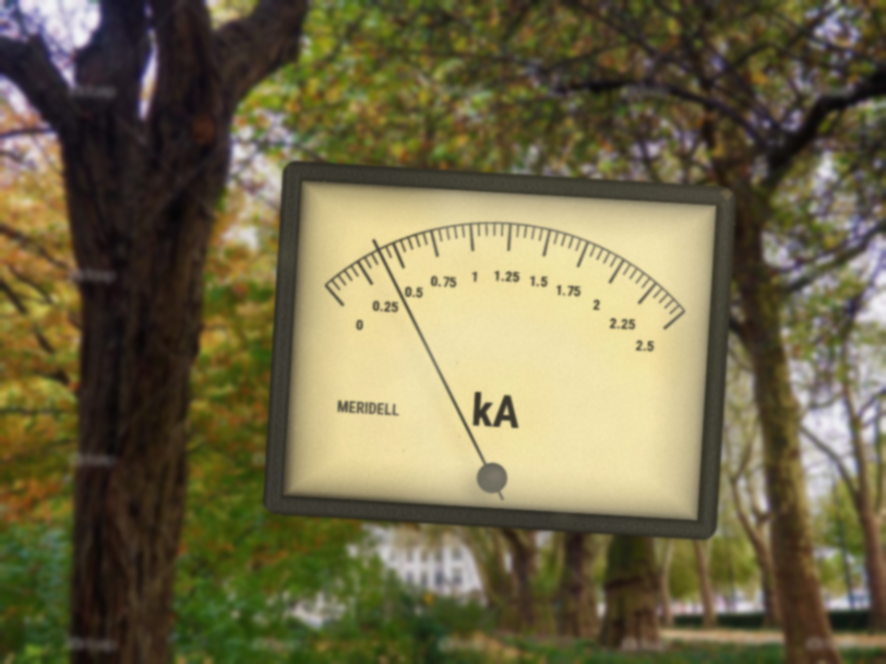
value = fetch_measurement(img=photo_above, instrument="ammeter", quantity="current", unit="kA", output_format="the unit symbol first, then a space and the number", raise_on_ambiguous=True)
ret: kA 0.4
